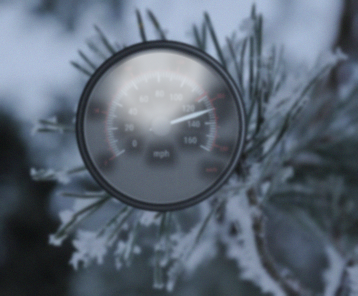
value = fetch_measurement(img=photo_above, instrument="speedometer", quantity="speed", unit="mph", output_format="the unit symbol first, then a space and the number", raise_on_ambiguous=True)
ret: mph 130
